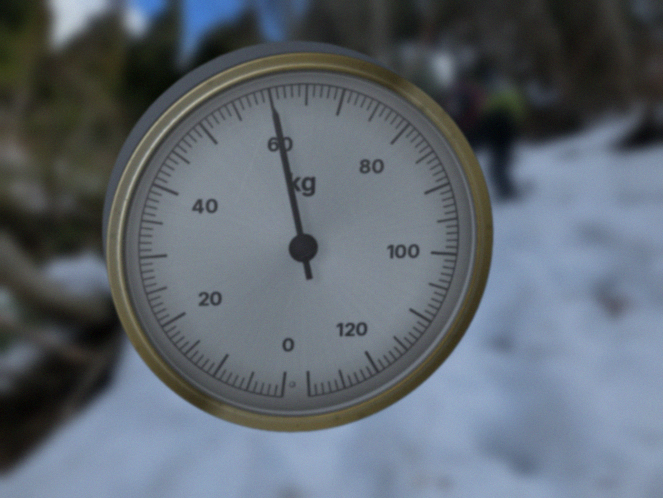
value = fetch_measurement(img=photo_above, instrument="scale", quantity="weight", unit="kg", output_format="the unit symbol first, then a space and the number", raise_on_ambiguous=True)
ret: kg 60
